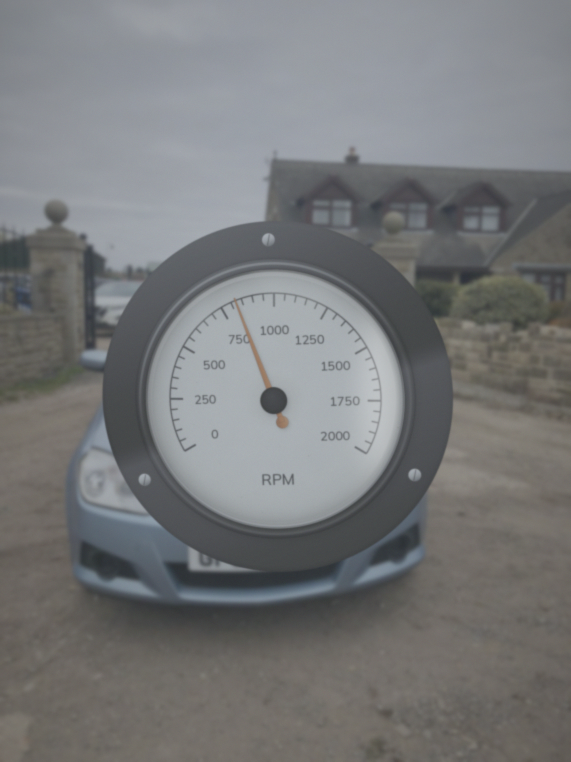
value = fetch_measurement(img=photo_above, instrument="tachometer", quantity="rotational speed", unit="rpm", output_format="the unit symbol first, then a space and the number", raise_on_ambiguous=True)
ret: rpm 825
